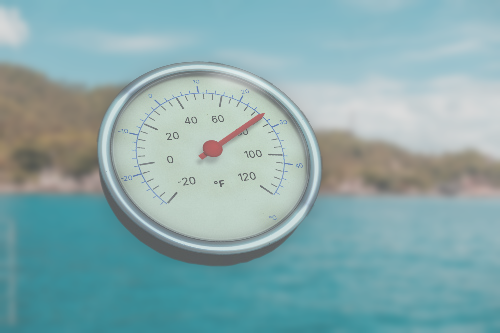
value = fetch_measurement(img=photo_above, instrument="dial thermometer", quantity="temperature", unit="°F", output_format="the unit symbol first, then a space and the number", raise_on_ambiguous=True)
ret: °F 80
